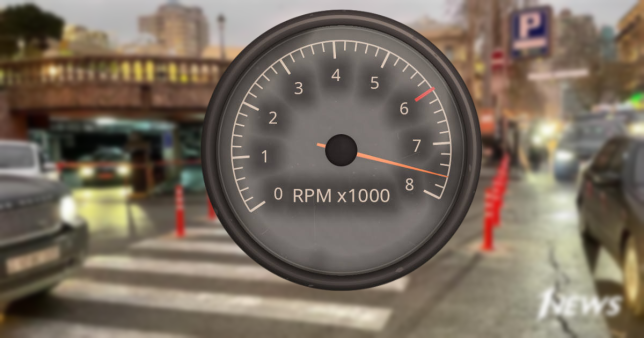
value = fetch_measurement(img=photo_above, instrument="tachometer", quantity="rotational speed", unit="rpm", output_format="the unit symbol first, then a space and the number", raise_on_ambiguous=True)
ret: rpm 7600
